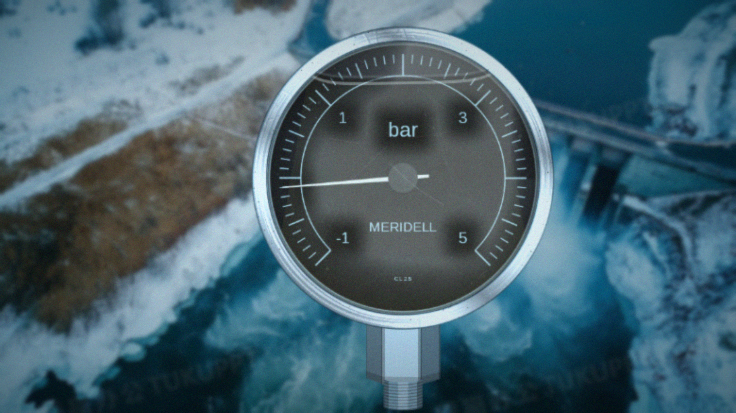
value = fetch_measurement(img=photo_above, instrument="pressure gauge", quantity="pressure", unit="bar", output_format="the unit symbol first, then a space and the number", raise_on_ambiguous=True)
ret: bar -0.1
